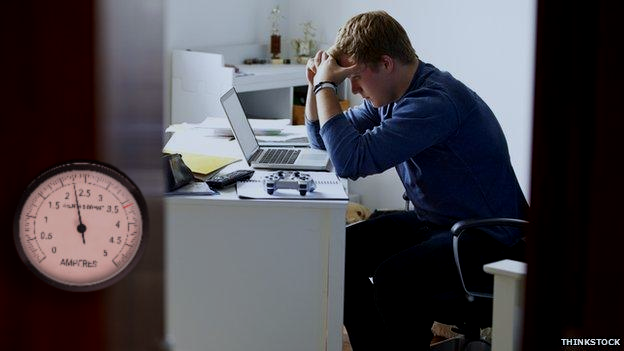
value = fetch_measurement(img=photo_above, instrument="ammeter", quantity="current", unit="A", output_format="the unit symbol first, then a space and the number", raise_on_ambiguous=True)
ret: A 2.25
